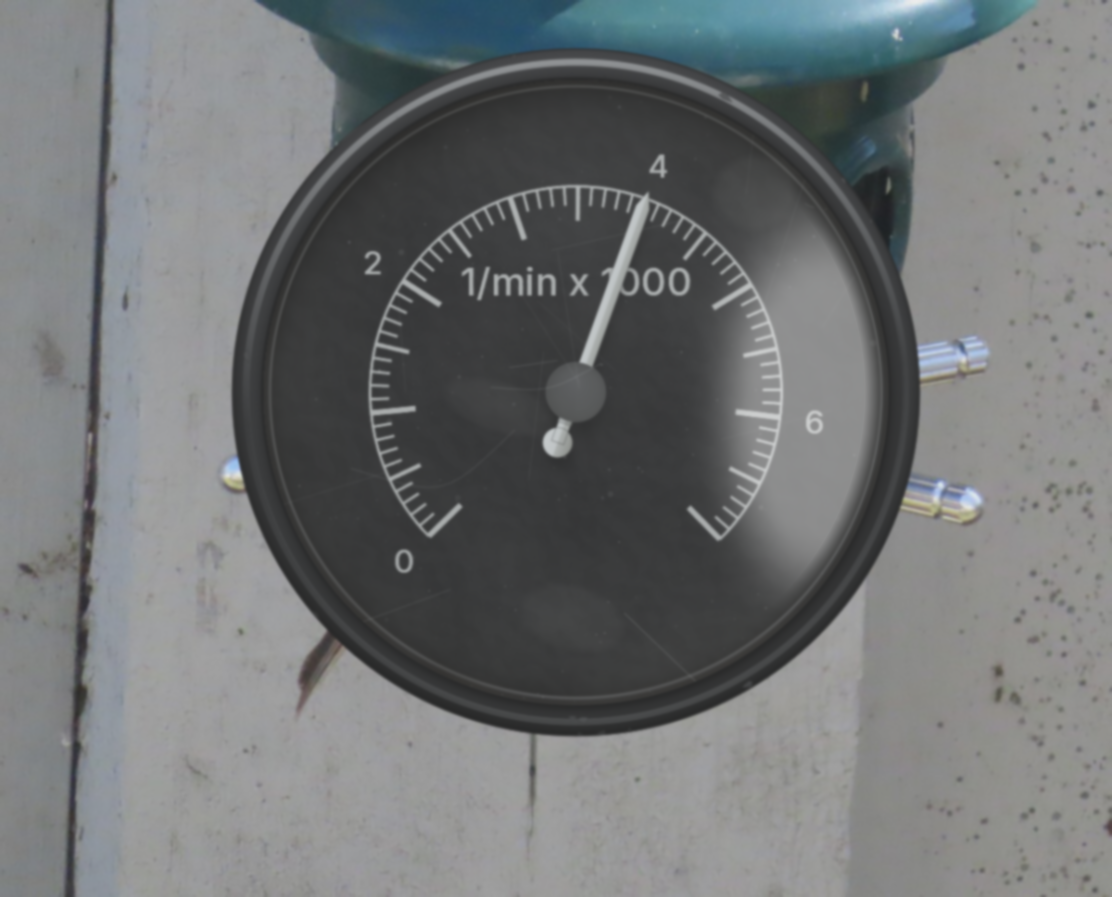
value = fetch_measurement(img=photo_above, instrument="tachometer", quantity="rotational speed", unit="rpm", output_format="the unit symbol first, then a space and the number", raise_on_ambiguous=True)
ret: rpm 4000
